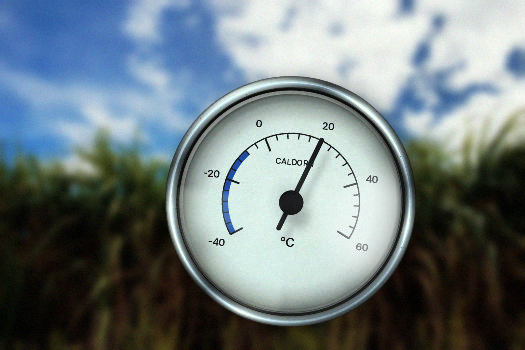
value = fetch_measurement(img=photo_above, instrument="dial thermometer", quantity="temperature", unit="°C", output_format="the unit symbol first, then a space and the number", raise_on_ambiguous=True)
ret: °C 20
